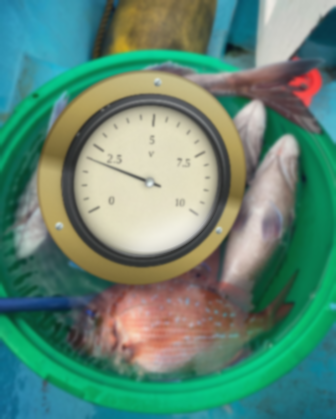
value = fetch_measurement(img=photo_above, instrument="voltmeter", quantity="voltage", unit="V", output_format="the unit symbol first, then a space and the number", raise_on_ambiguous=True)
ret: V 2
